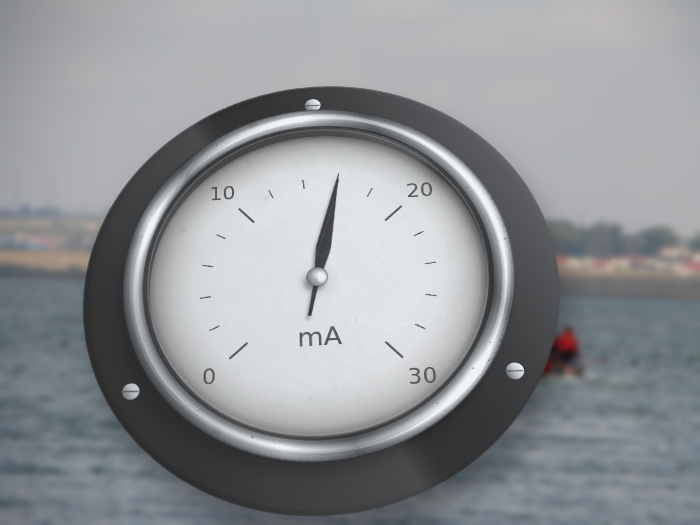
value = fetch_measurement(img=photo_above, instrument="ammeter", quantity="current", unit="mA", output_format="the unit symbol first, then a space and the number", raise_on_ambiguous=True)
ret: mA 16
